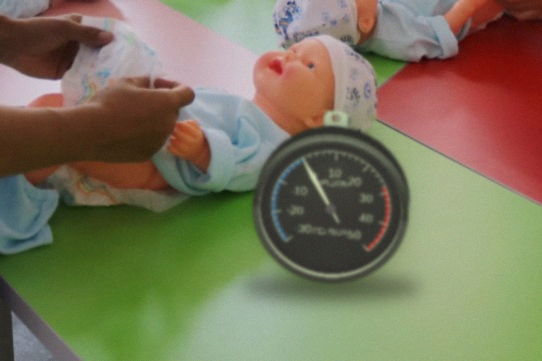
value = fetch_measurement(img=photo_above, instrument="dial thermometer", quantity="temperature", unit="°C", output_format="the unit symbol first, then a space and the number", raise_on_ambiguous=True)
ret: °C 0
